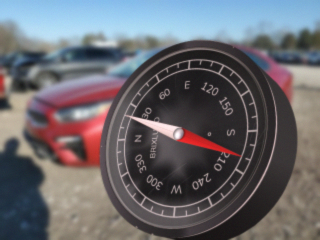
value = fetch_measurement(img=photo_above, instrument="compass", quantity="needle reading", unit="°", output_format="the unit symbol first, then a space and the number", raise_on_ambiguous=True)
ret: ° 200
